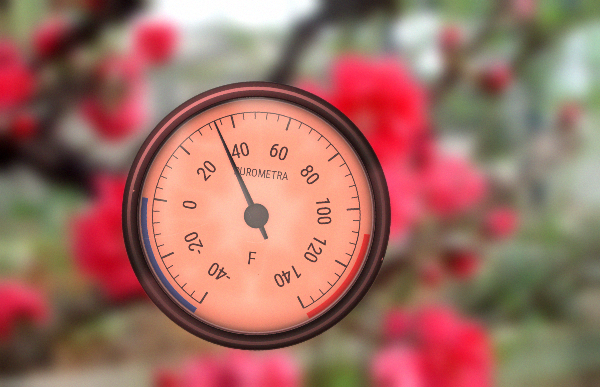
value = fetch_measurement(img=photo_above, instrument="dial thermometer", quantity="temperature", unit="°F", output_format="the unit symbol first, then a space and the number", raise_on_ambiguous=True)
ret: °F 34
